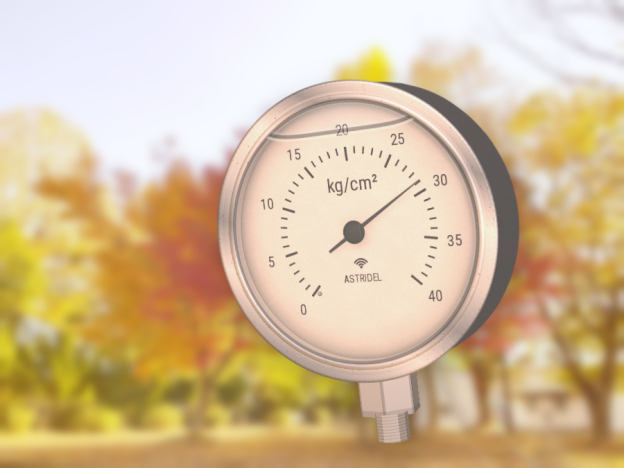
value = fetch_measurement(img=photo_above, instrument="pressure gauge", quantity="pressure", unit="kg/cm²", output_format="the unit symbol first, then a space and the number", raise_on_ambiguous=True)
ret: kg/cm² 29
